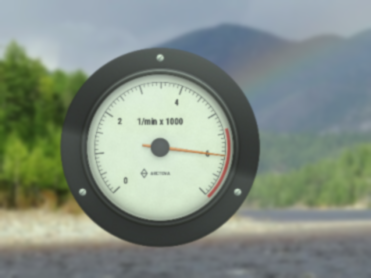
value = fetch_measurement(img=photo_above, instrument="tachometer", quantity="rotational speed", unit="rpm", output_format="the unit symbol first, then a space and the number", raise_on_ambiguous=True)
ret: rpm 6000
